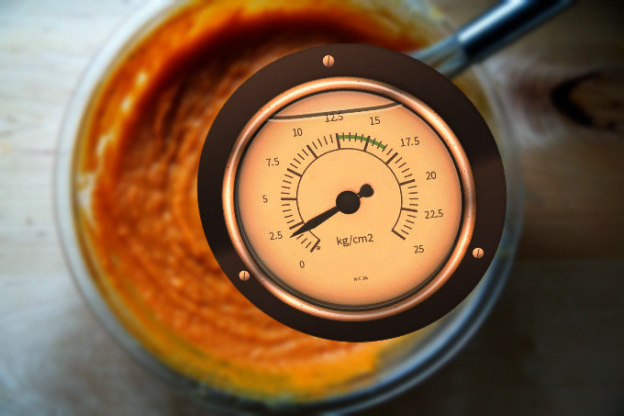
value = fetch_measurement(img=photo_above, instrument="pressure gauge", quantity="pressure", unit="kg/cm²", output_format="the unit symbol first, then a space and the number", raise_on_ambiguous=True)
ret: kg/cm² 2
